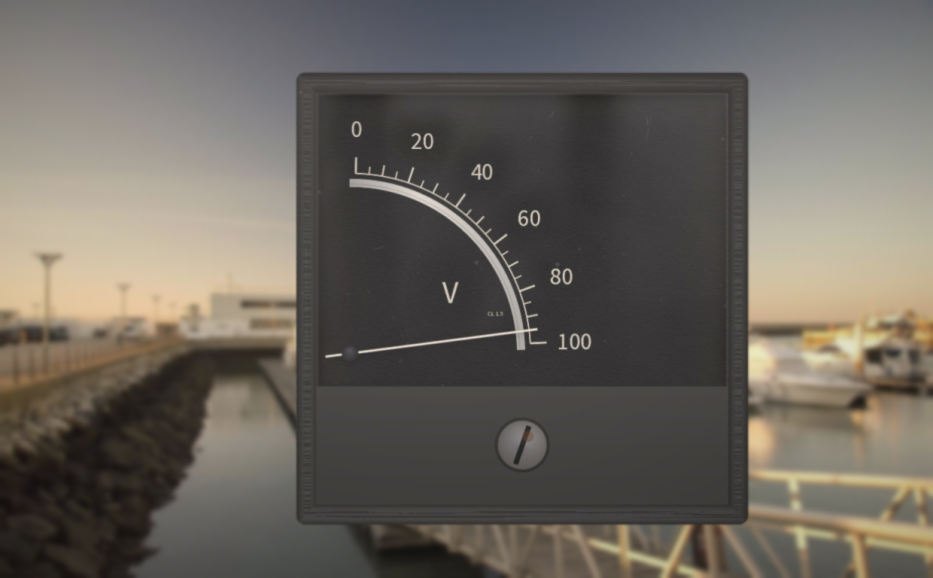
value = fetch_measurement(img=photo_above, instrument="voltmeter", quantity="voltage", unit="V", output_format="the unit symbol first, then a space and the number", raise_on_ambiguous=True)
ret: V 95
